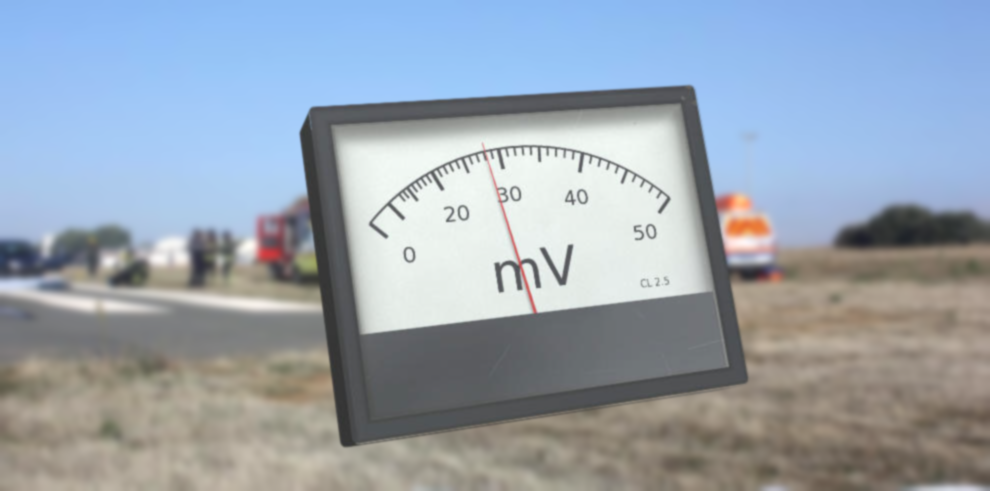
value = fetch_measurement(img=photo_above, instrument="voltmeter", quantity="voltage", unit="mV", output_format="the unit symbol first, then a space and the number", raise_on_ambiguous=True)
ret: mV 28
